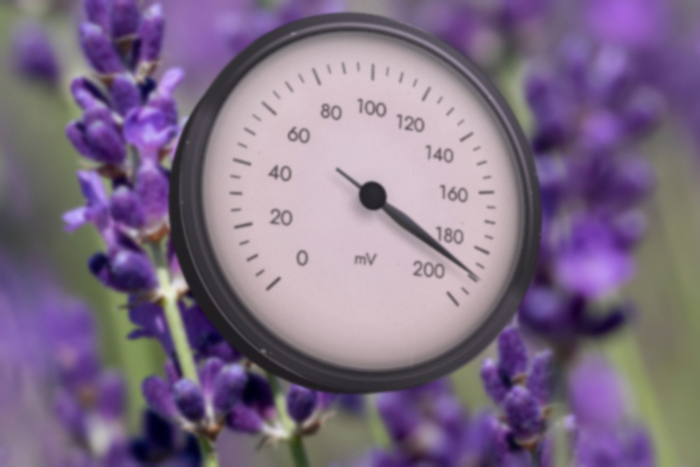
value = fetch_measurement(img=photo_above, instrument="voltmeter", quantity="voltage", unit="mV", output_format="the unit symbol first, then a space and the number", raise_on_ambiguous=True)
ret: mV 190
